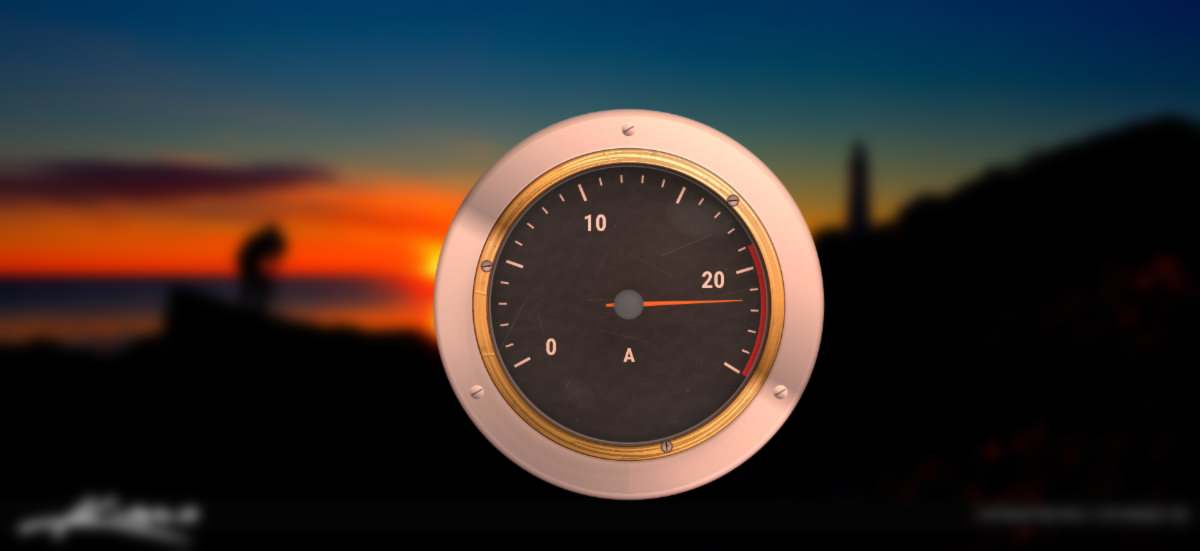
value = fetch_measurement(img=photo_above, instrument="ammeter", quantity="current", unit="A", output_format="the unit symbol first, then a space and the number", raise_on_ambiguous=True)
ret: A 21.5
